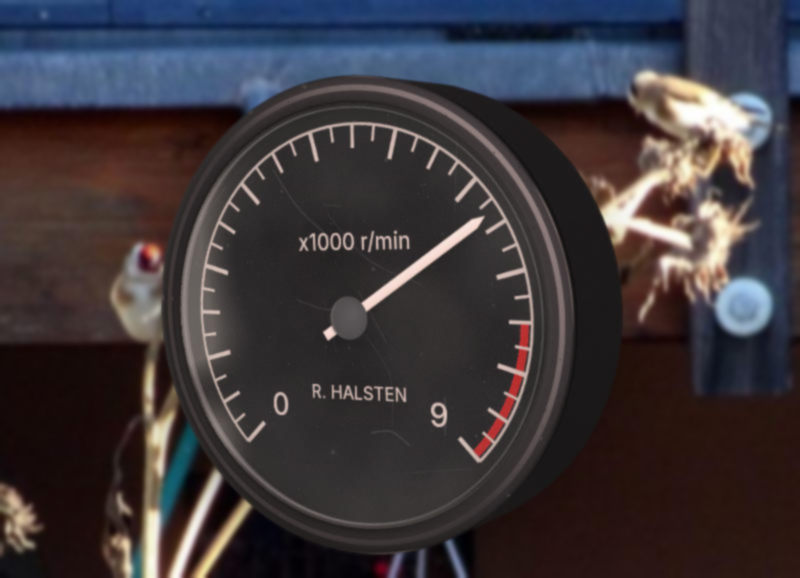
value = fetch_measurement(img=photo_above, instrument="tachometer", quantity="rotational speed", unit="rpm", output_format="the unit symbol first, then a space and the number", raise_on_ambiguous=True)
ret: rpm 6375
